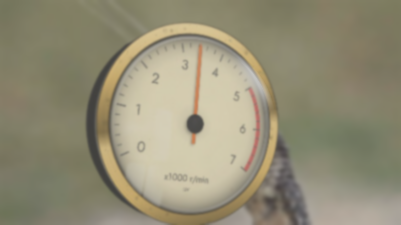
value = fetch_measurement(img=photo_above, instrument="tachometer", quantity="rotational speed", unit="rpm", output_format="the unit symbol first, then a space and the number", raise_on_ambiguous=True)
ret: rpm 3400
